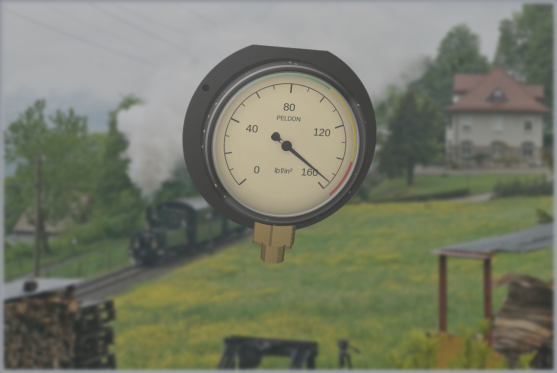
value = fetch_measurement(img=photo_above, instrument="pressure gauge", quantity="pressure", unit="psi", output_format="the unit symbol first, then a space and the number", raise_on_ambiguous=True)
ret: psi 155
